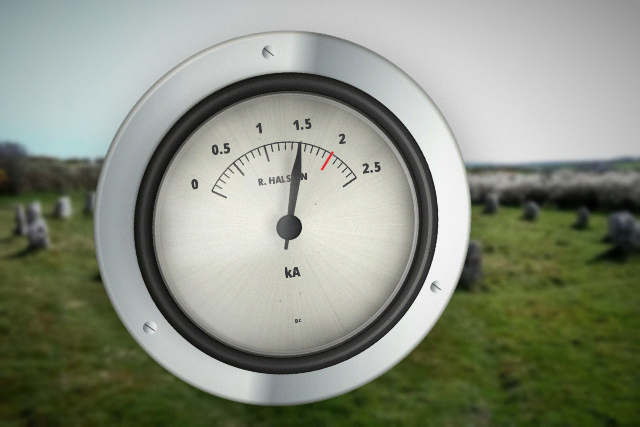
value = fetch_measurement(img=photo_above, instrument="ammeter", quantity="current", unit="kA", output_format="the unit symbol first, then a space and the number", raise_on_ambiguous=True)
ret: kA 1.5
